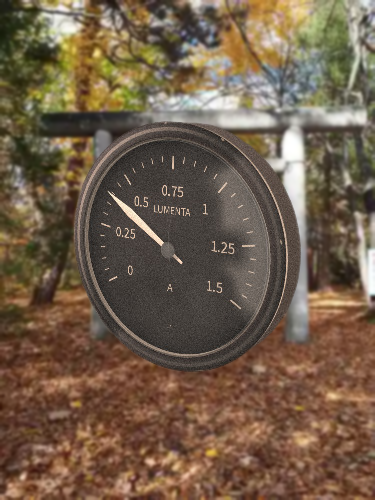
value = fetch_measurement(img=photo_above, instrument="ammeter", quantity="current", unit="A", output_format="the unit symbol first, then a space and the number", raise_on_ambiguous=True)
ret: A 0.4
